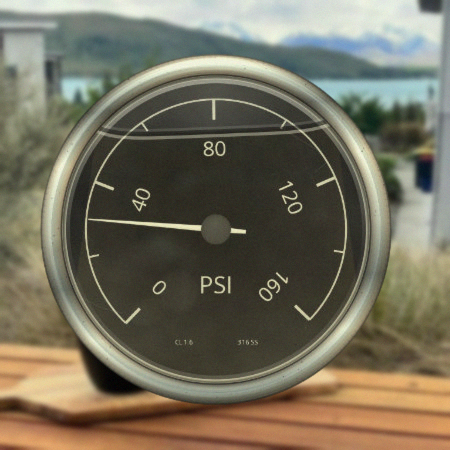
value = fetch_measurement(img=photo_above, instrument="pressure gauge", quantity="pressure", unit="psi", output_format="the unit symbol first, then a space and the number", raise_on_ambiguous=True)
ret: psi 30
